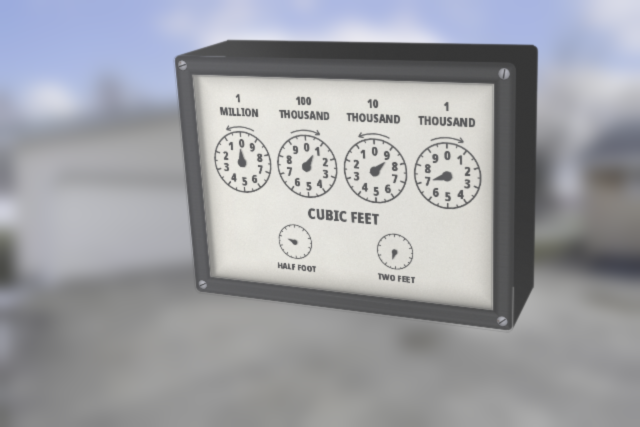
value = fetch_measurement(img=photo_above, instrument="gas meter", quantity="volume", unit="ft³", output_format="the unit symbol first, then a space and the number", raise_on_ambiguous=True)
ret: ft³ 8700
